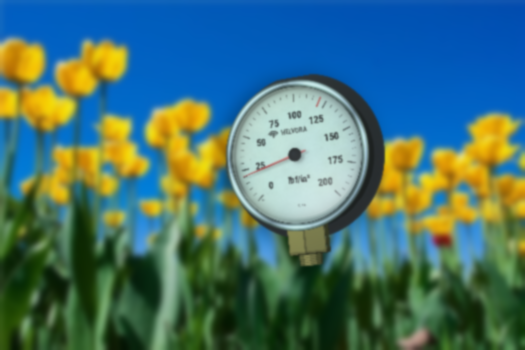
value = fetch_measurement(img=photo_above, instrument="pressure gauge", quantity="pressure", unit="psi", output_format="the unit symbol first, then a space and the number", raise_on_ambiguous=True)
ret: psi 20
